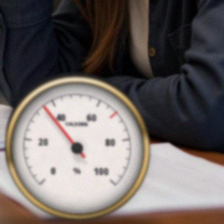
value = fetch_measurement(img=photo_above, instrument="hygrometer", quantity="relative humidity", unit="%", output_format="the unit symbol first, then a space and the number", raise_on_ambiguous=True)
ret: % 36
